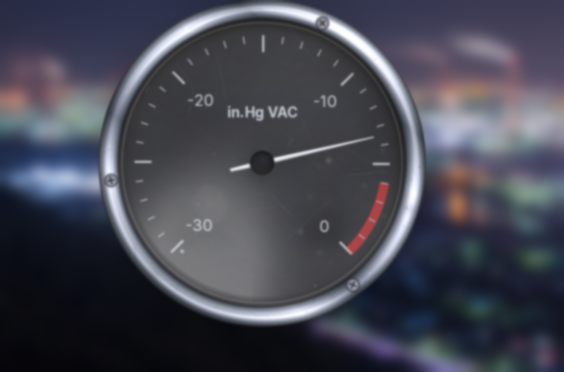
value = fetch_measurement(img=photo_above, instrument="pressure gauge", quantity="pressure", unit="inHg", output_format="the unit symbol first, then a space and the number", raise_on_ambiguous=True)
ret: inHg -6.5
